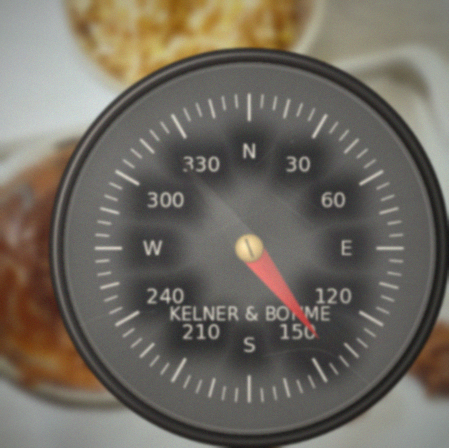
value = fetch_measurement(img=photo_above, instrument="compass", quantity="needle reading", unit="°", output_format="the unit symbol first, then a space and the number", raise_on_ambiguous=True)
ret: ° 142.5
